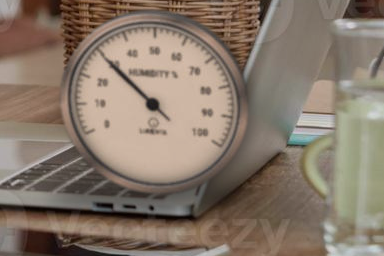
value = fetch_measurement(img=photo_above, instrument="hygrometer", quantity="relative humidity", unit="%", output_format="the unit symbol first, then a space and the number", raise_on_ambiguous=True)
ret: % 30
